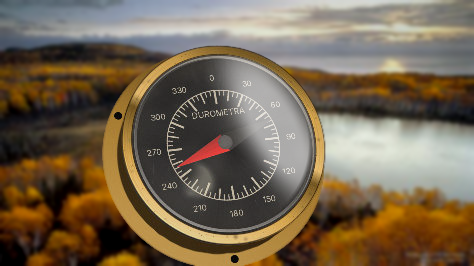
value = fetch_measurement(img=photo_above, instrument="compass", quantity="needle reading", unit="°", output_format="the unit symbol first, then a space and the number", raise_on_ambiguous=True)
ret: ° 250
